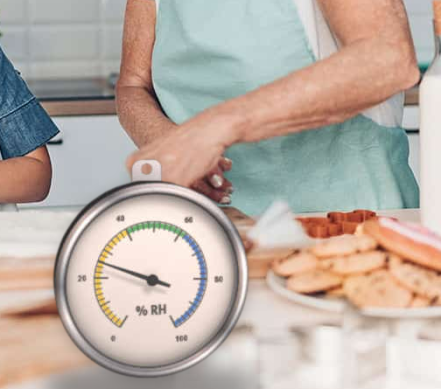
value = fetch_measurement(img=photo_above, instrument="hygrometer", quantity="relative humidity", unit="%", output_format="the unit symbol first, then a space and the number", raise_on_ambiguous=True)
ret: % 26
